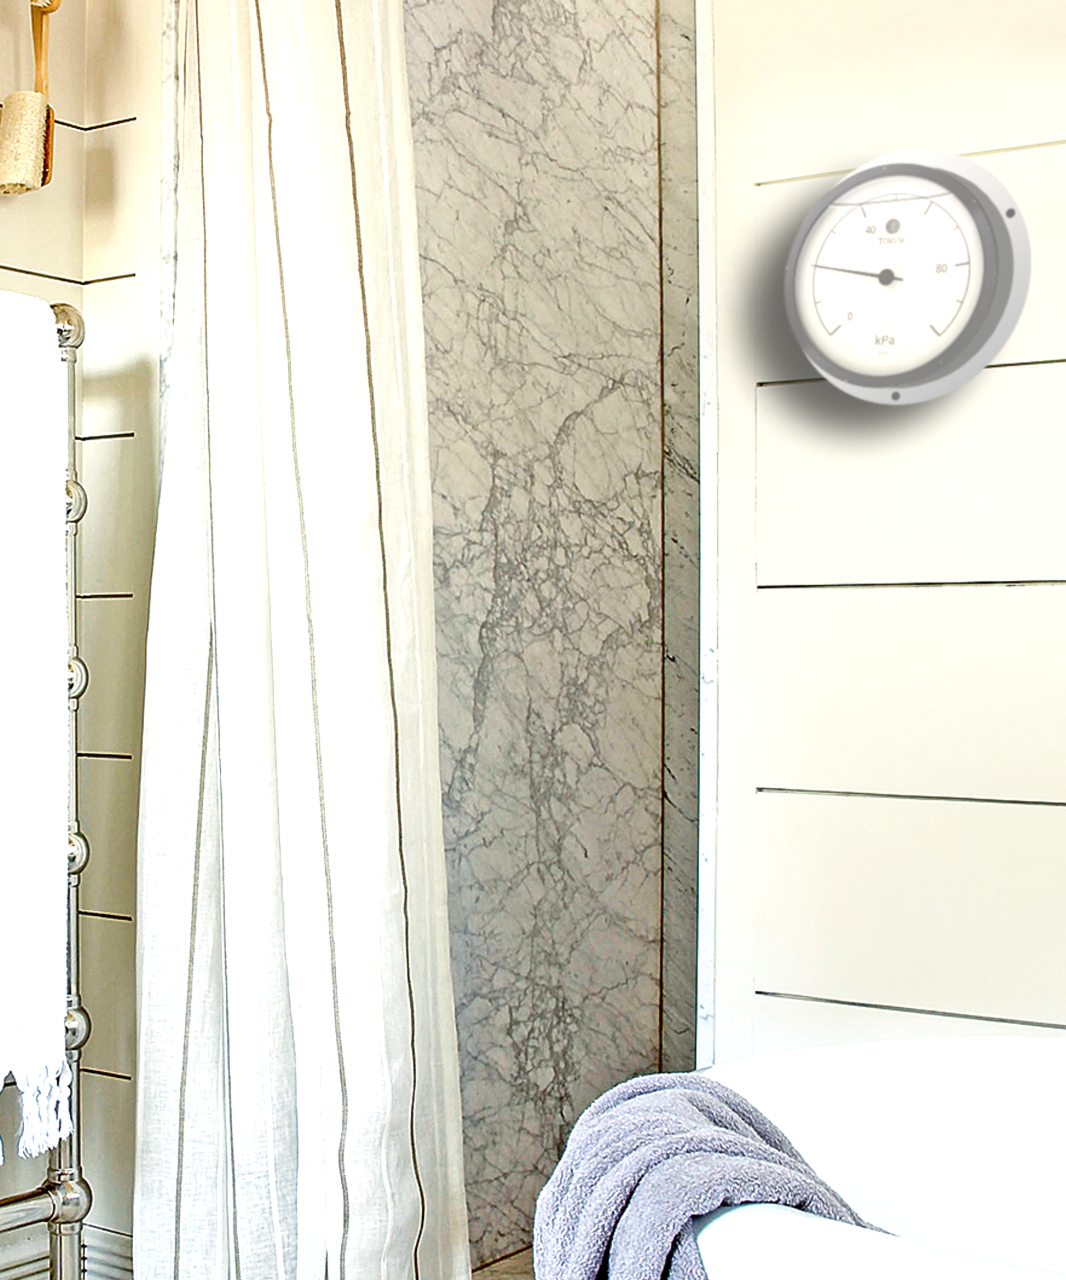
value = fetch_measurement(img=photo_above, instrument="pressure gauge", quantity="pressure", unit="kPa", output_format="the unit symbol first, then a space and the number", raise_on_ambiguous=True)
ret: kPa 20
